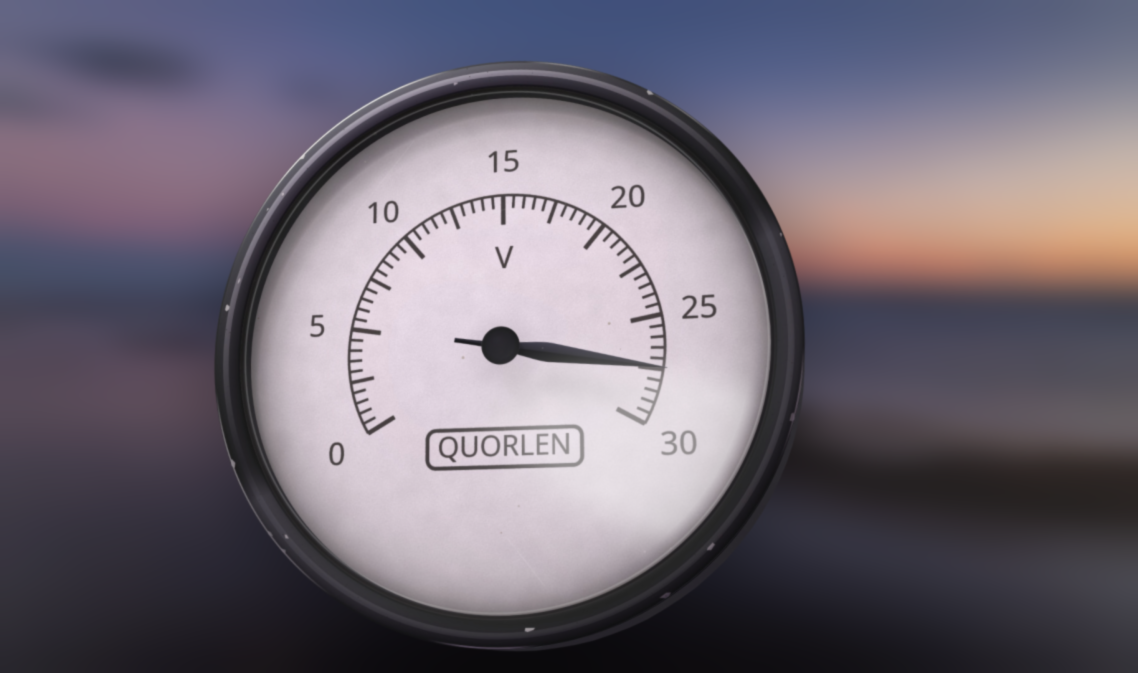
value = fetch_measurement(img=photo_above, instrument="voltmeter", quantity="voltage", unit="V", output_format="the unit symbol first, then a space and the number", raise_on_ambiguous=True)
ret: V 27.5
